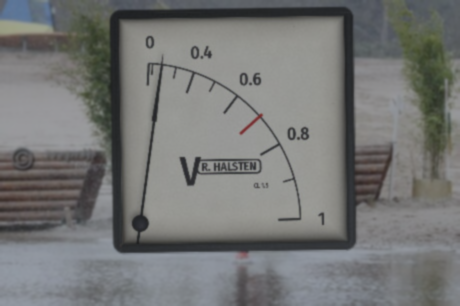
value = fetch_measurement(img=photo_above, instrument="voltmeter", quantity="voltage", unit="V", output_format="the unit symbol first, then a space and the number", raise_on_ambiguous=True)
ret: V 0.2
